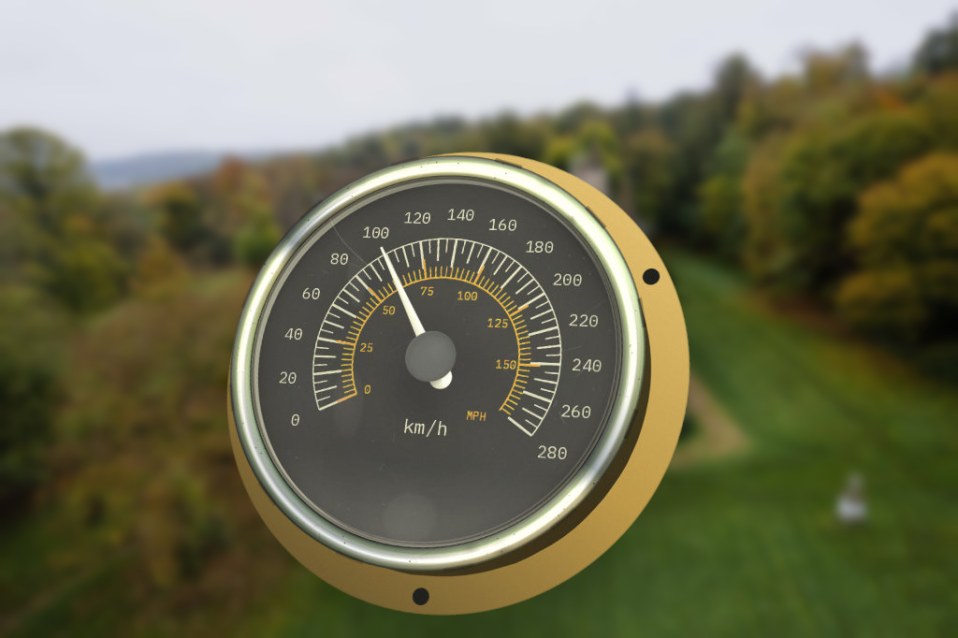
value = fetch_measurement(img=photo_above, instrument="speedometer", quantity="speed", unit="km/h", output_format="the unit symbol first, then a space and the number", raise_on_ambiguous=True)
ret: km/h 100
